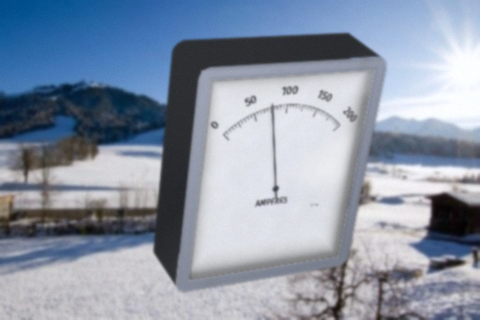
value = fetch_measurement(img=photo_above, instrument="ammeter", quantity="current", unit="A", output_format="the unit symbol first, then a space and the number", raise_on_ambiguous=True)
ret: A 75
